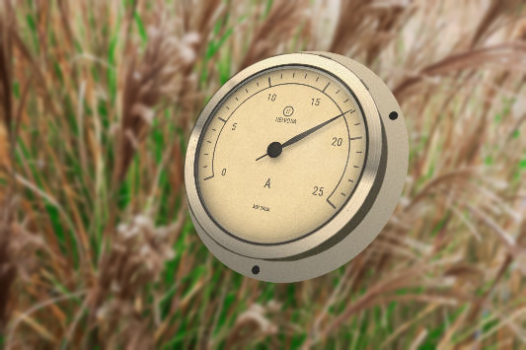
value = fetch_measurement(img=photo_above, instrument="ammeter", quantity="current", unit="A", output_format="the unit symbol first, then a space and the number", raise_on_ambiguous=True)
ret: A 18
